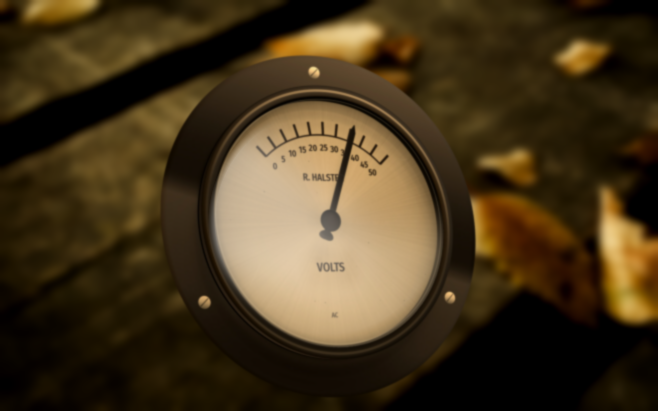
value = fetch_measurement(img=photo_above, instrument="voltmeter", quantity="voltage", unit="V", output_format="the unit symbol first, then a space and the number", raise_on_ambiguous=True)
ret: V 35
